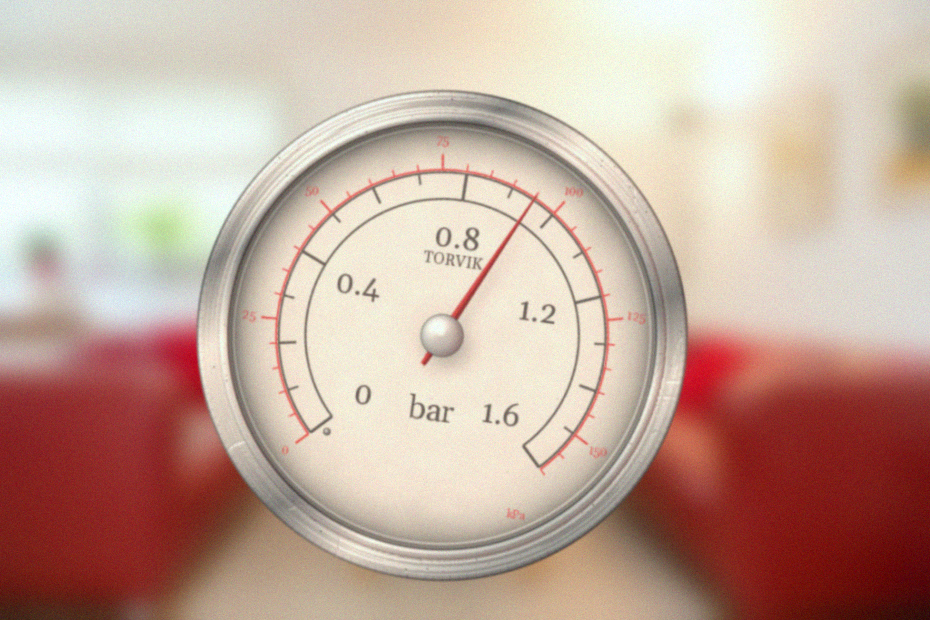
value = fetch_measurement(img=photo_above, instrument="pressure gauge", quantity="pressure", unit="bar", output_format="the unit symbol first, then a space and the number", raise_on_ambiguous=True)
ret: bar 0.95
